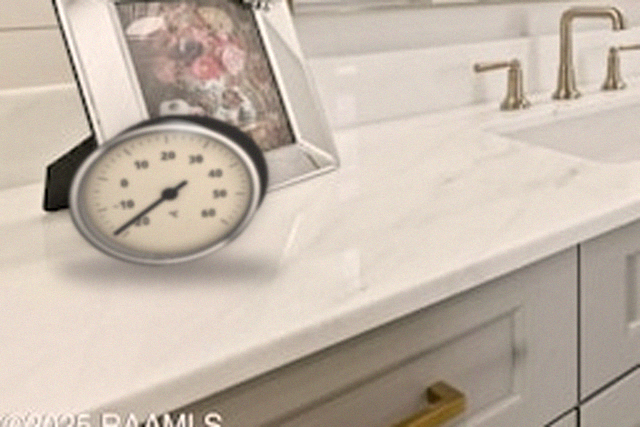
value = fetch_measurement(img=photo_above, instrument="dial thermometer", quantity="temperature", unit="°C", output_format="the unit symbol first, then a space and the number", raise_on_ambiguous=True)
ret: °C -18
